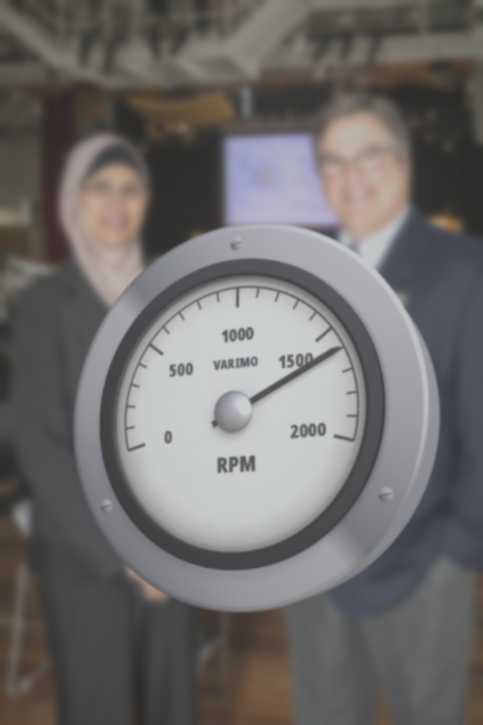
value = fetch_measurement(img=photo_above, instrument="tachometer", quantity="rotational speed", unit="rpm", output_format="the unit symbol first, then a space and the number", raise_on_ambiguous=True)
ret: rpm 1600
